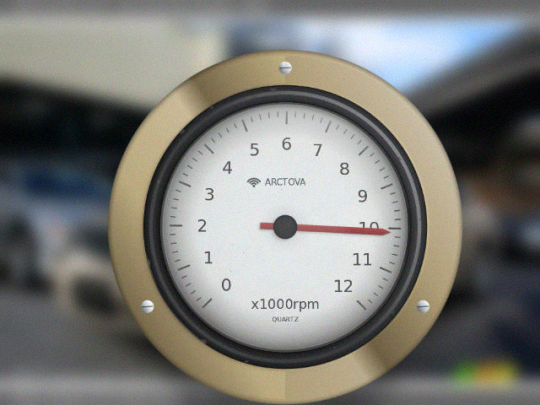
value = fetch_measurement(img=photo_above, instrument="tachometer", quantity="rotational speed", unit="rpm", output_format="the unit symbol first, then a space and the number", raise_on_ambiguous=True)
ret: rpm 10100
